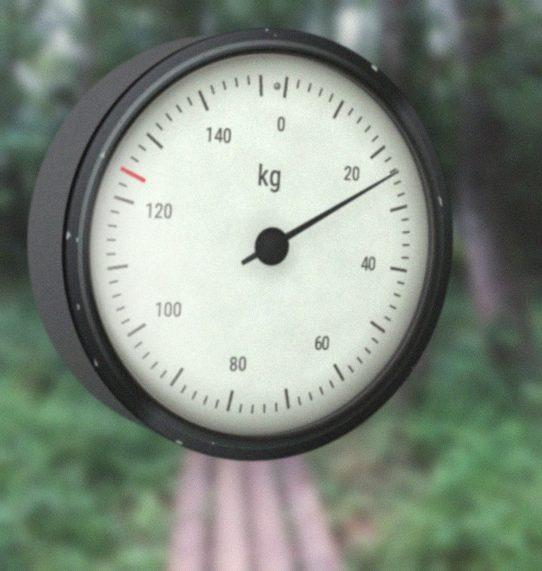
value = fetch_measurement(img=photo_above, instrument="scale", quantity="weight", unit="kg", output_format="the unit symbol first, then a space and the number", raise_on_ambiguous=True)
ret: kg 24
